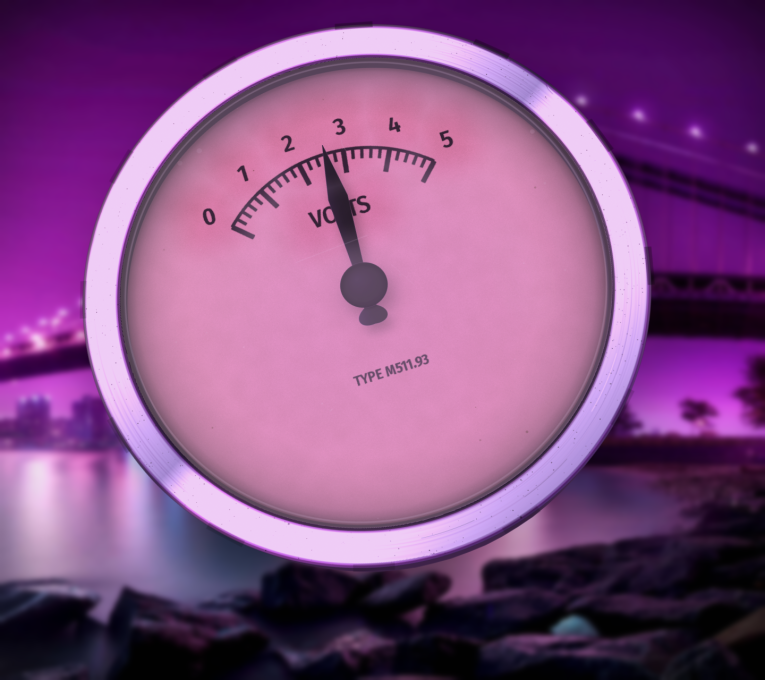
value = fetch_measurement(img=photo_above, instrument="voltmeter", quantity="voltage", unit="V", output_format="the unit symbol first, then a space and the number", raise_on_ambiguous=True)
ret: V 2.6
